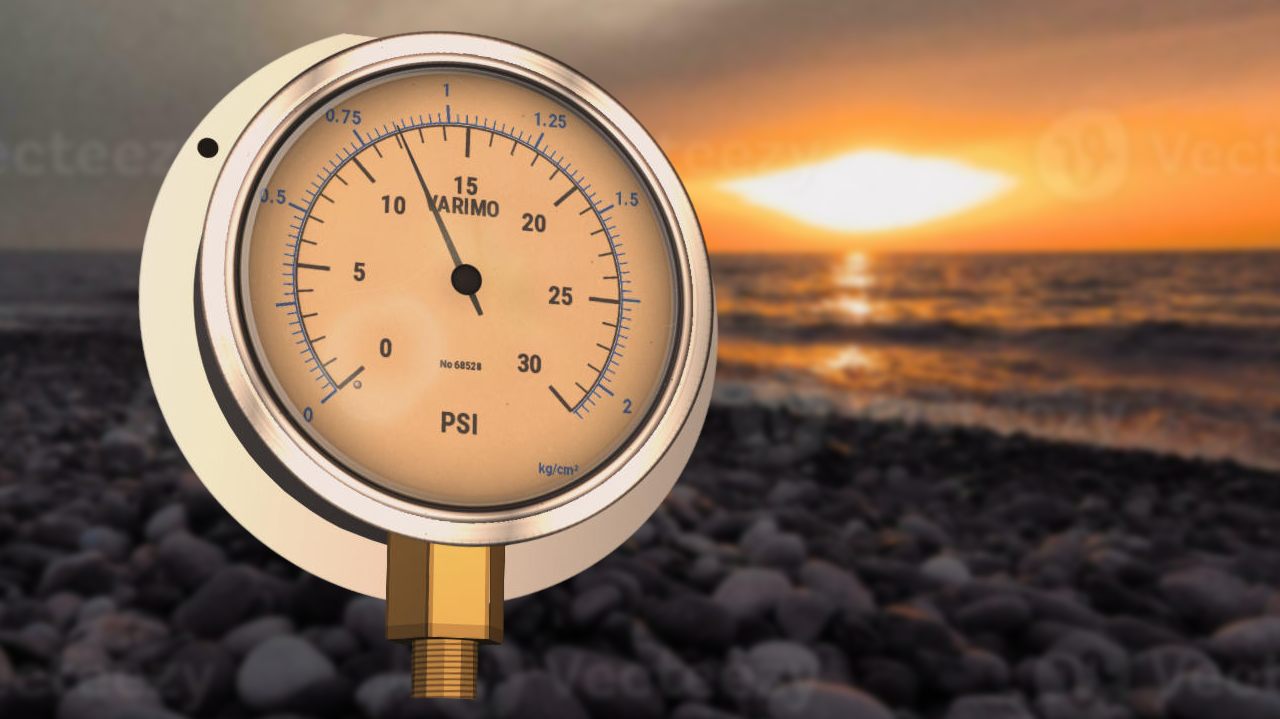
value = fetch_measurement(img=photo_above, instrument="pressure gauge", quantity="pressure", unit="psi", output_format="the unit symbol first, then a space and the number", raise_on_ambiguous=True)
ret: psi 12
